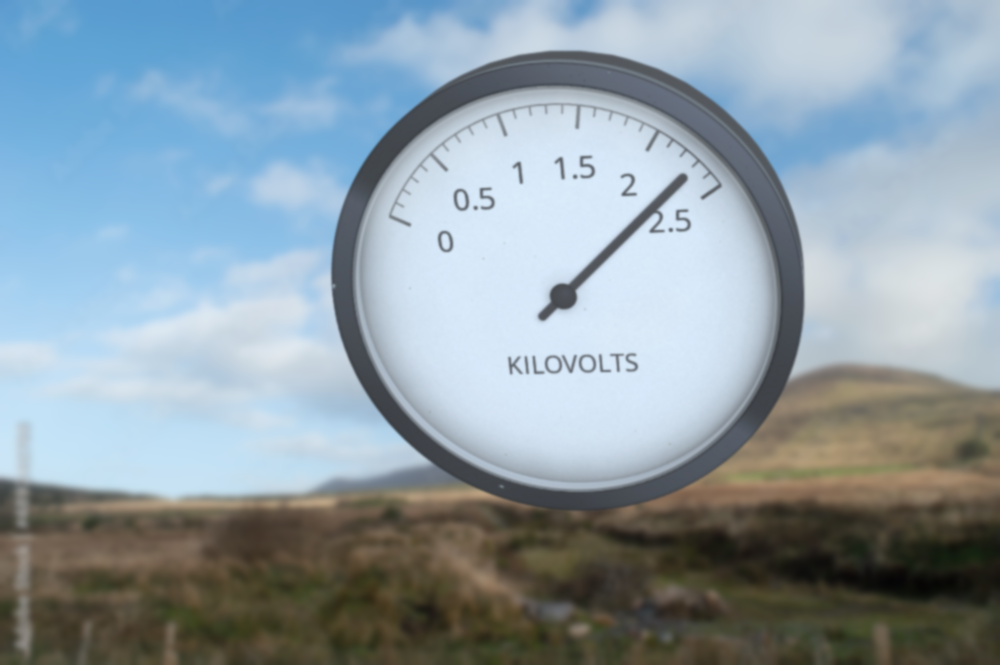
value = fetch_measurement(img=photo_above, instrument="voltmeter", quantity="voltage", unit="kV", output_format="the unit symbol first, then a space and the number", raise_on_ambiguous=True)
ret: kV 2.3
